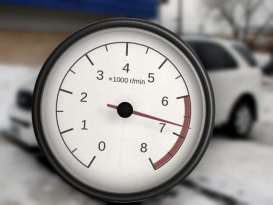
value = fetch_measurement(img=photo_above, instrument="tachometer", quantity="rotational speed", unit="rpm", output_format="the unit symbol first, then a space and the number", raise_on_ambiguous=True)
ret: rpm 6750
